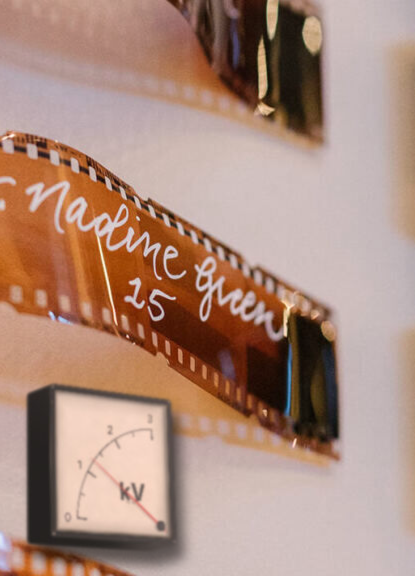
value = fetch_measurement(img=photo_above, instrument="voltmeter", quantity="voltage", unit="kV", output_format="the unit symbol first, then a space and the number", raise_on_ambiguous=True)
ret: kV 1.25
